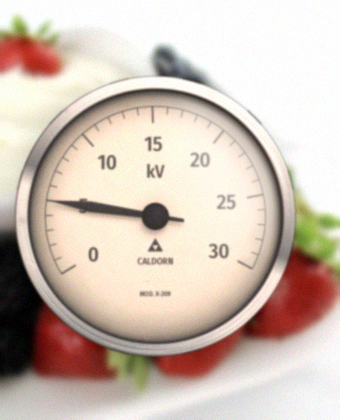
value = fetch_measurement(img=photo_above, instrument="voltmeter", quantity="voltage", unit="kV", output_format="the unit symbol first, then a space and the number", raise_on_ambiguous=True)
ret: kV 5
